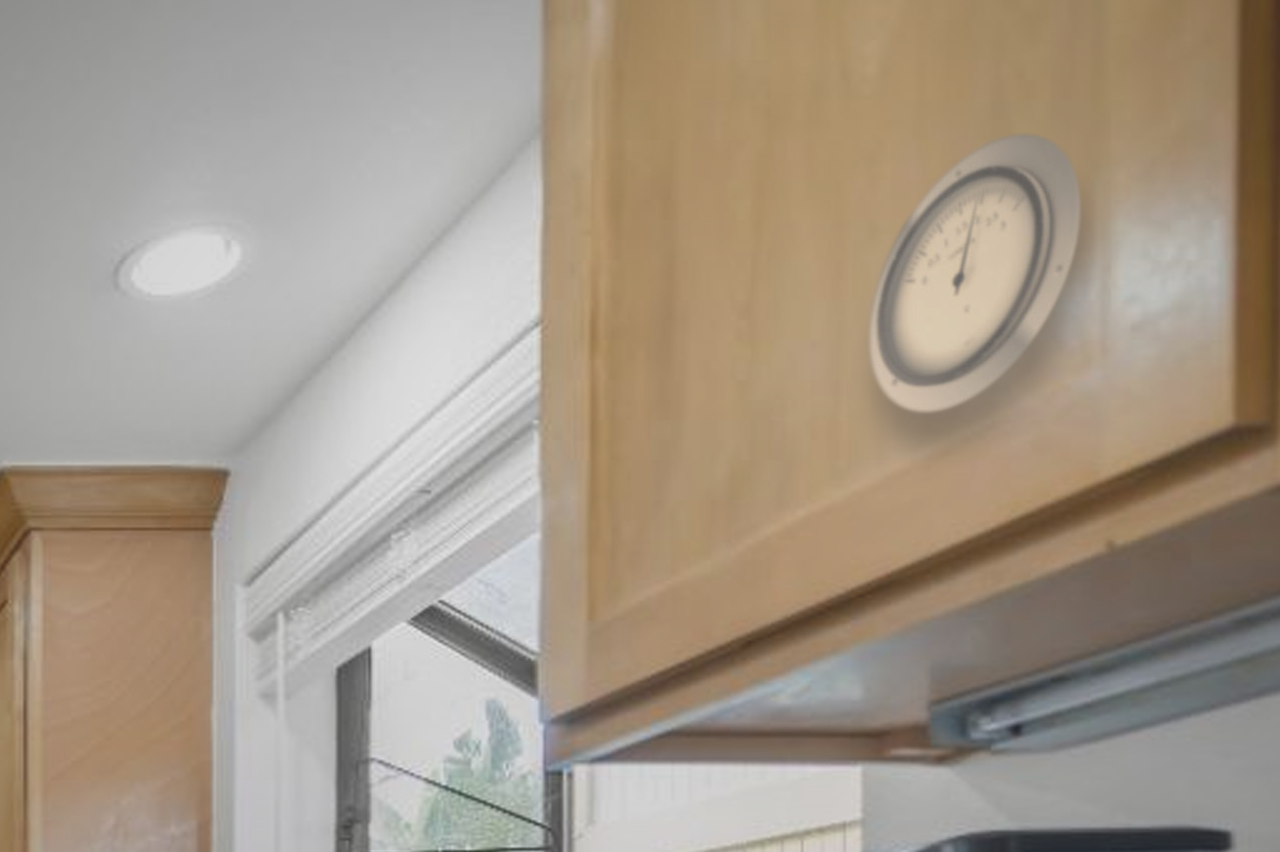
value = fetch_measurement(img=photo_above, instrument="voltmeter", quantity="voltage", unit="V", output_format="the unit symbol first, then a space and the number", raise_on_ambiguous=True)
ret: V 2
